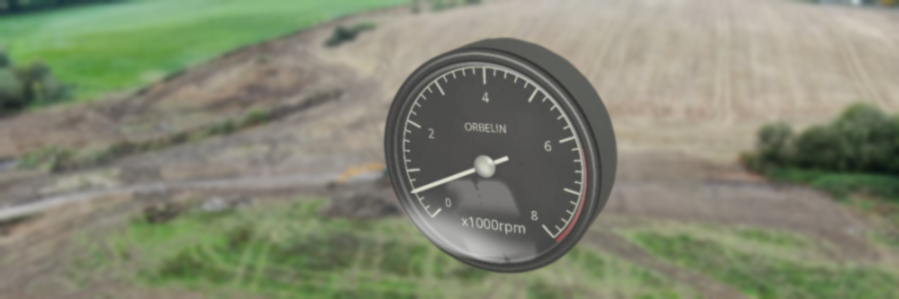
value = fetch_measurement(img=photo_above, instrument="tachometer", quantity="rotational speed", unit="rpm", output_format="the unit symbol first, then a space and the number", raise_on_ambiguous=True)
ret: rpm 600
